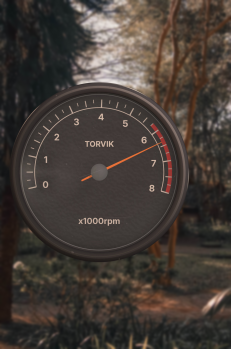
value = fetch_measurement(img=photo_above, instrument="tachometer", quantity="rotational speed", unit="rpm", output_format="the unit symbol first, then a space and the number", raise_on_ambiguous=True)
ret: rpm 6375
